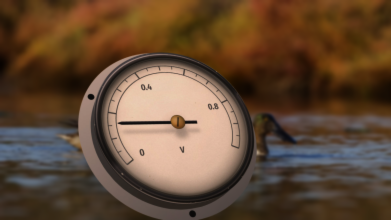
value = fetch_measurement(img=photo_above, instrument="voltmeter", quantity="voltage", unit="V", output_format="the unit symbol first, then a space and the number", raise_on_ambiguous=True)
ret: V 0.15
